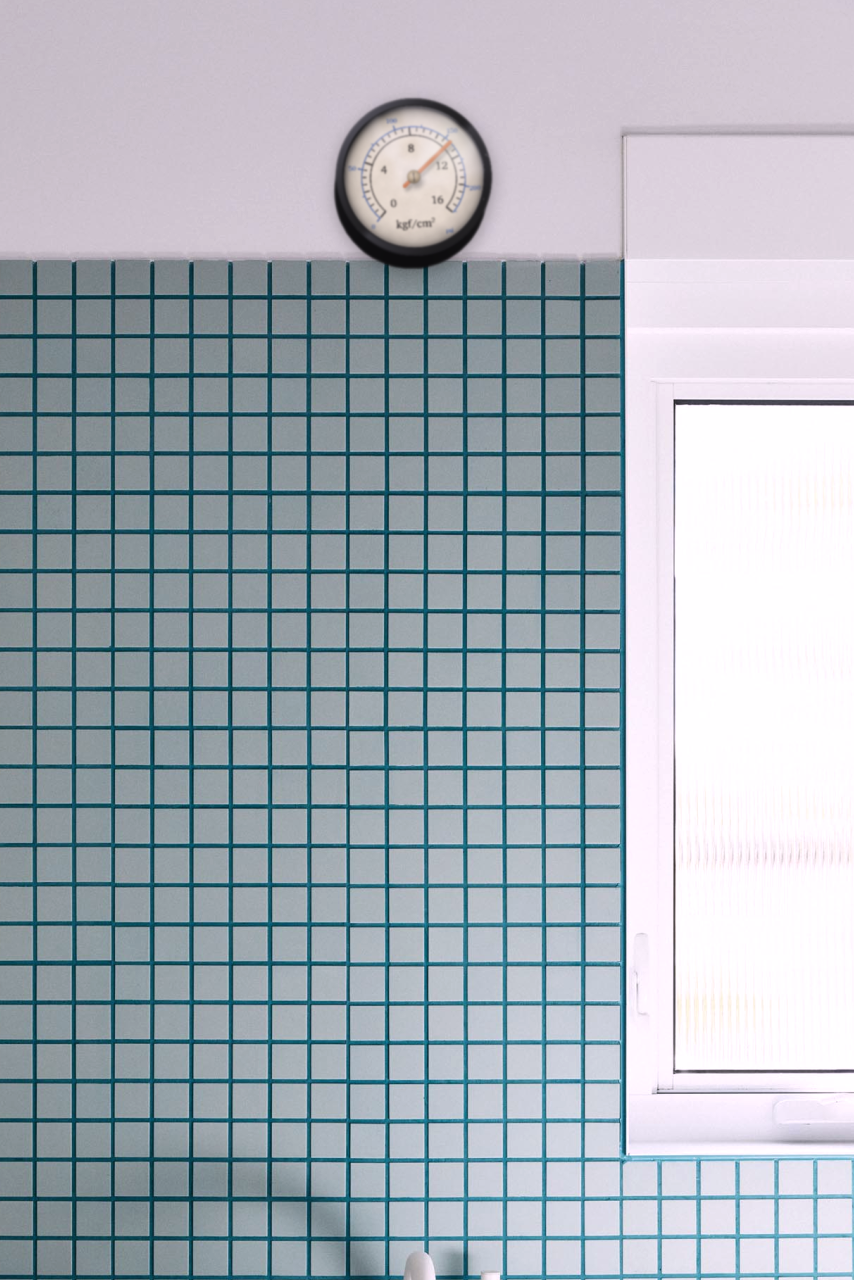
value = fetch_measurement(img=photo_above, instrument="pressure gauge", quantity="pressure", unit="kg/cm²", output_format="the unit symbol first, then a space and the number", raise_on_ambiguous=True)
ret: kg/cm² 11
